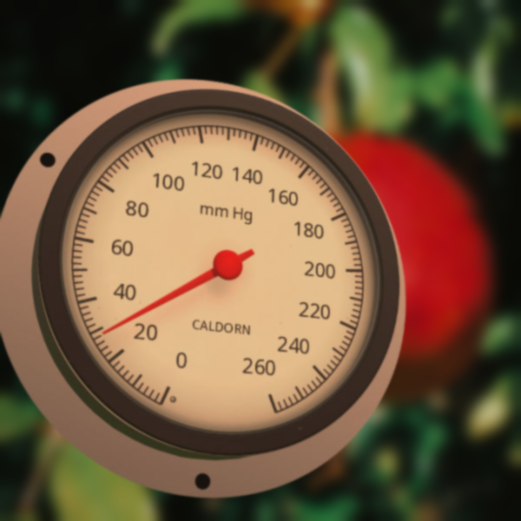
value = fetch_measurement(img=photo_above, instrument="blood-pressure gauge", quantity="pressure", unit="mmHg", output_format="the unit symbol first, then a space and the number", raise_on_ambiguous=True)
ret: mmHg 28
